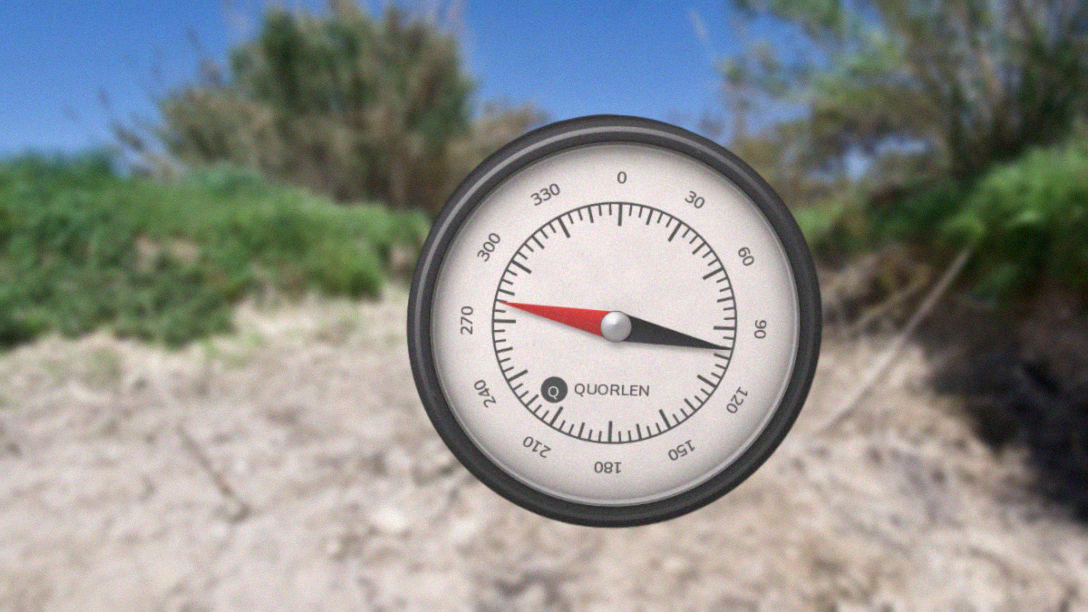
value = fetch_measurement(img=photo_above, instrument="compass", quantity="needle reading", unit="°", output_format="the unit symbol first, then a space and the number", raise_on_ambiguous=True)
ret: ° 280
